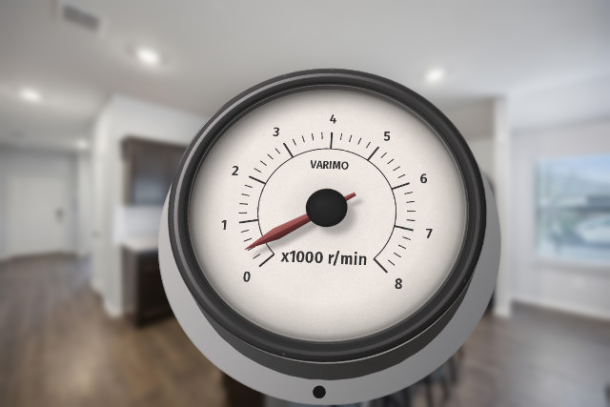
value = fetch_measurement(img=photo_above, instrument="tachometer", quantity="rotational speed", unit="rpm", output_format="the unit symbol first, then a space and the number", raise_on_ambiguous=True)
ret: rpm 400
